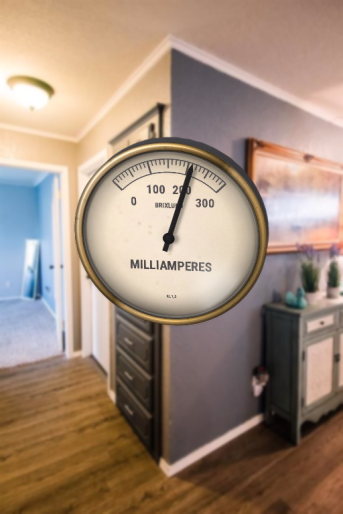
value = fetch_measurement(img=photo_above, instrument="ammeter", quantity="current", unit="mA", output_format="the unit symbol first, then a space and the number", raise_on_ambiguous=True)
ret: mA 210
